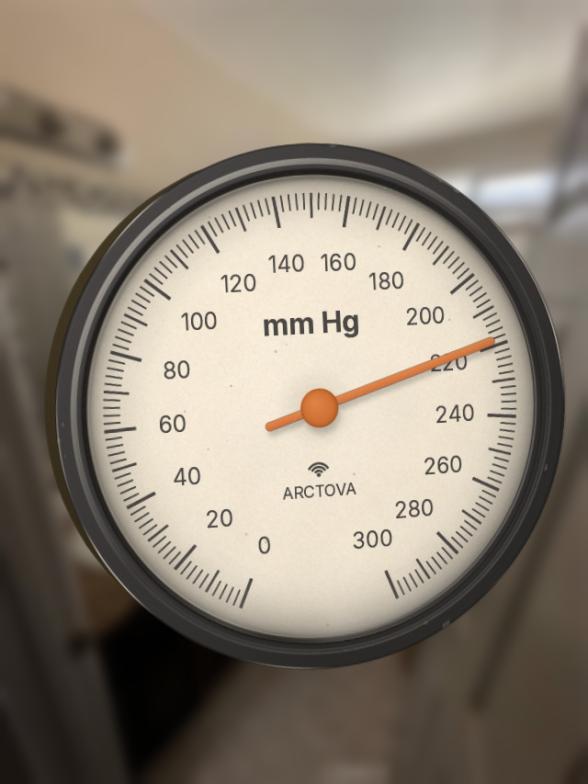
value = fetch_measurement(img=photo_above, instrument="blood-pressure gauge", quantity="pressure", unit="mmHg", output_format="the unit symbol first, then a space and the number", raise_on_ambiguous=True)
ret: mmHg 218
